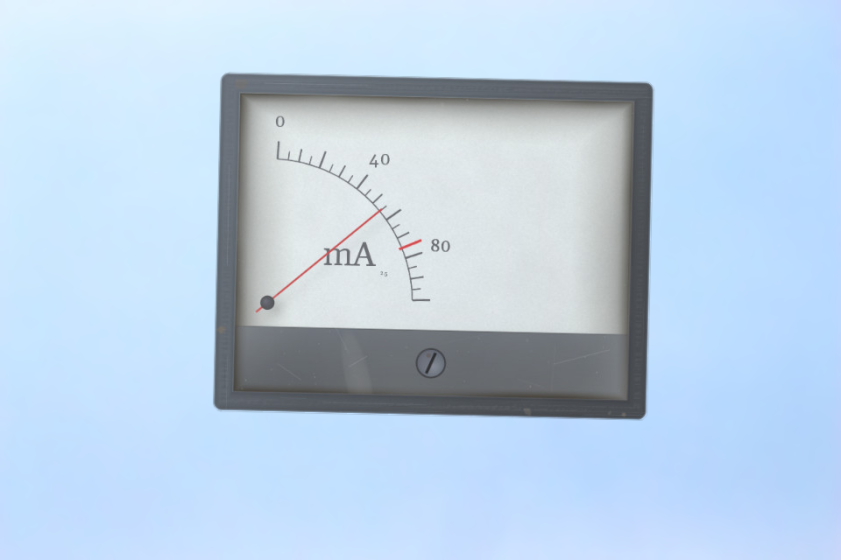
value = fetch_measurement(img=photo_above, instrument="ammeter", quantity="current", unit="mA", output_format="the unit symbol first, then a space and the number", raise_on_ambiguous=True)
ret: mA 55
